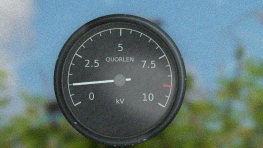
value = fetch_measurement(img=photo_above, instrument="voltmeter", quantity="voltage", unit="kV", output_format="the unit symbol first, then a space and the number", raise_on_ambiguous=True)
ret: kV 1
